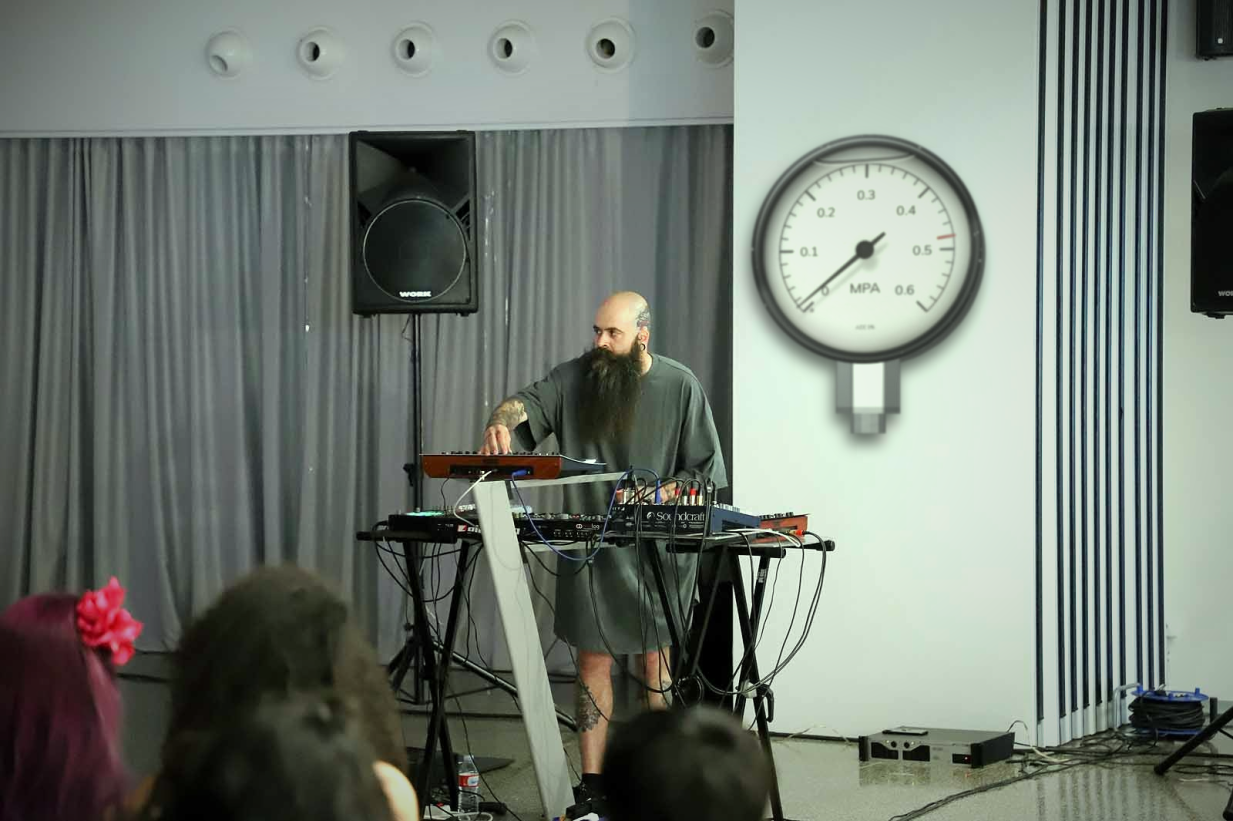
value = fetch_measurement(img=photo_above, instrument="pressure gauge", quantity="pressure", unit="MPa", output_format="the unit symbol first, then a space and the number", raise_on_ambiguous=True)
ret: MPa 0.01
